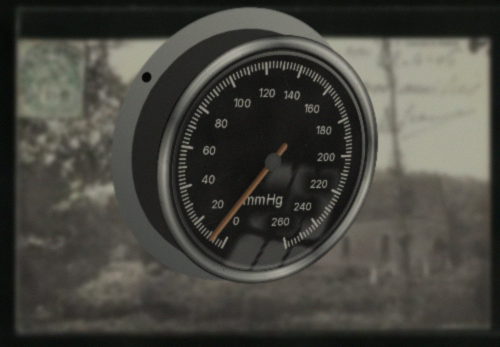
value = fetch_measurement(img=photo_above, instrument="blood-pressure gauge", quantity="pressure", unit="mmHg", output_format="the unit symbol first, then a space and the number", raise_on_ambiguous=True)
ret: mmHg 10
